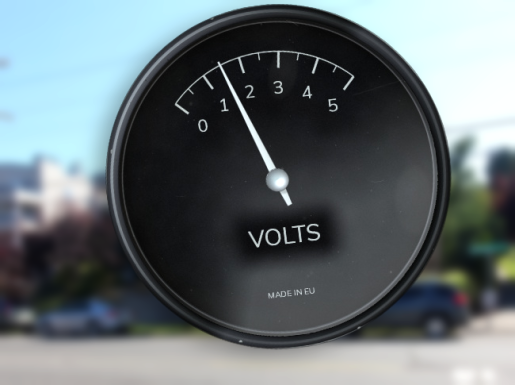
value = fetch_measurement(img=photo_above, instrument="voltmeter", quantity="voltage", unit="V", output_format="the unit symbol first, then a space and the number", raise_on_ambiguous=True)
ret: V 1.5
